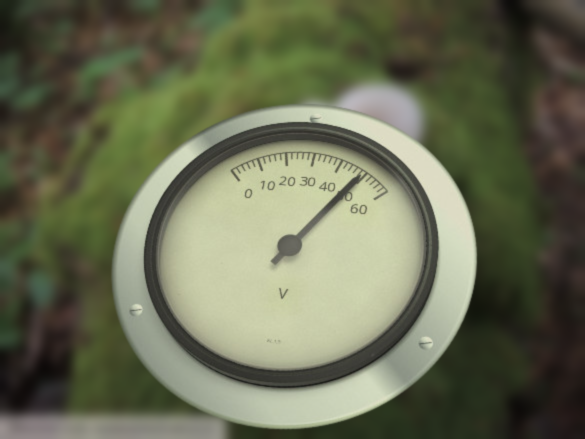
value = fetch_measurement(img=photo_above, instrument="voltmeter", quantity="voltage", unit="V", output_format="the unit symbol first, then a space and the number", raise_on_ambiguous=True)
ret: V 50
